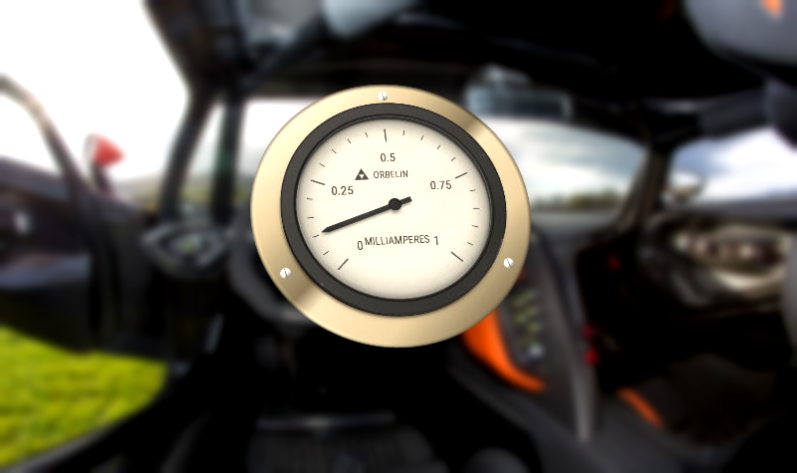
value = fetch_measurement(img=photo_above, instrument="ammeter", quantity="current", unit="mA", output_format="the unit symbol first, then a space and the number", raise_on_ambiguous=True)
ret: mA 0.1
